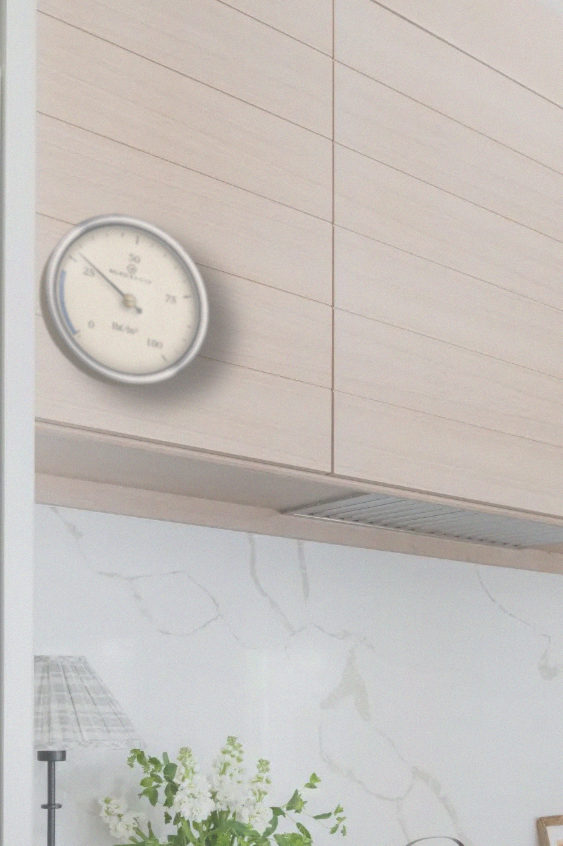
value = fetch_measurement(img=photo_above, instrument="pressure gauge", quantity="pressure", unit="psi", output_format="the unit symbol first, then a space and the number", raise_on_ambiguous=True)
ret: psi 27.5
